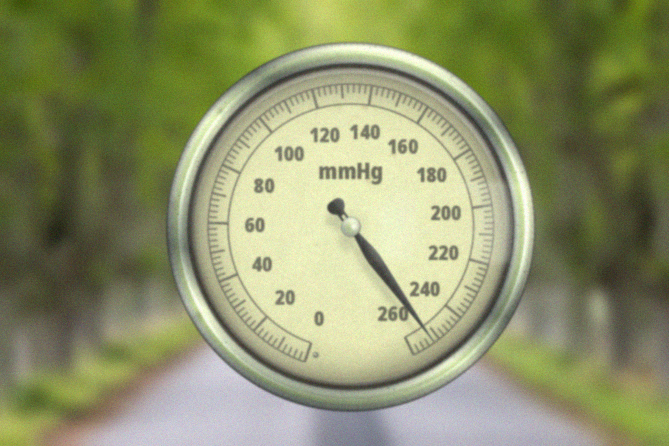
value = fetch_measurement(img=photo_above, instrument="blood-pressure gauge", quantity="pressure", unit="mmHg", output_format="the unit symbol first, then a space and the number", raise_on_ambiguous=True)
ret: mmHg 252
